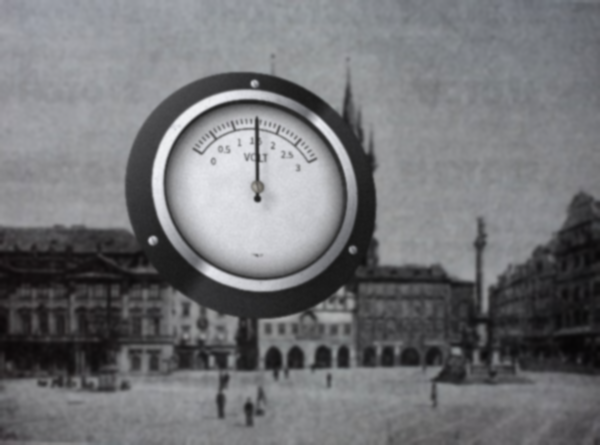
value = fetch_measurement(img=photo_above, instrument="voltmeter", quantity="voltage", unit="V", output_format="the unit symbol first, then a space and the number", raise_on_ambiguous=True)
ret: V 1.5
